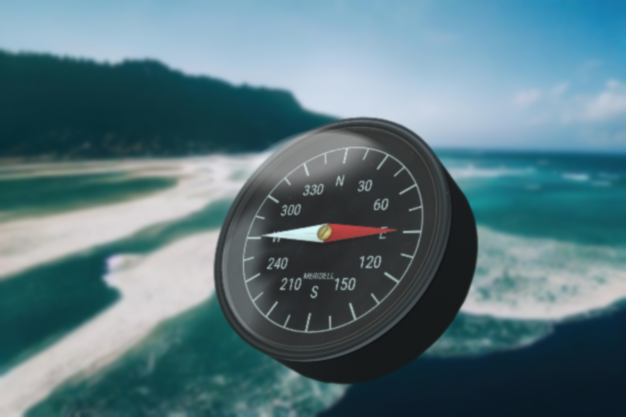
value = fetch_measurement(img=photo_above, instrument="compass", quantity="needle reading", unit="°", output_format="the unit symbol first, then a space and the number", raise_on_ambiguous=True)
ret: ° 90
